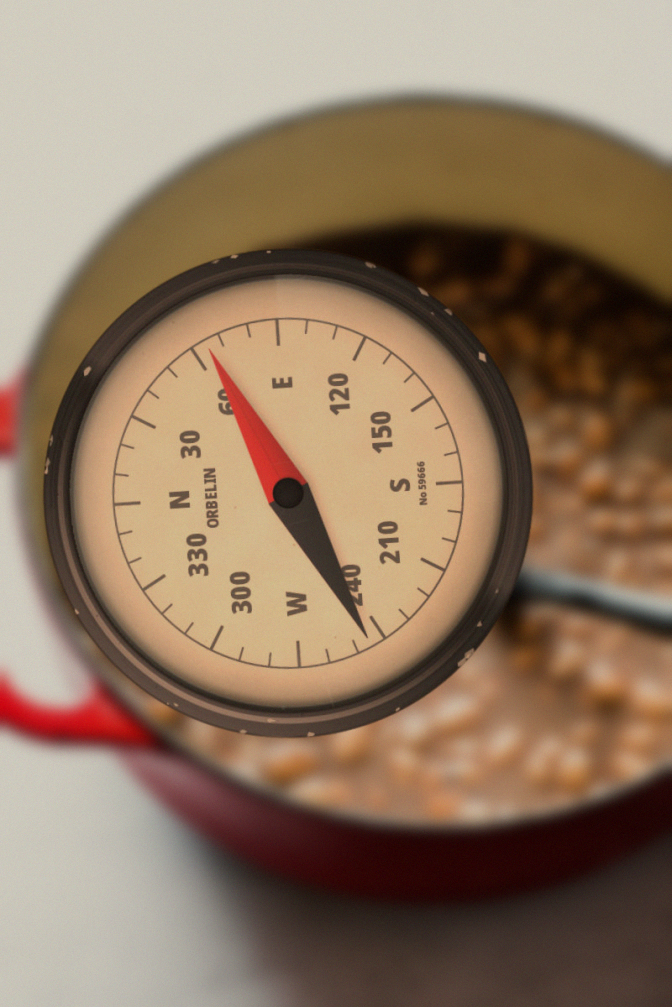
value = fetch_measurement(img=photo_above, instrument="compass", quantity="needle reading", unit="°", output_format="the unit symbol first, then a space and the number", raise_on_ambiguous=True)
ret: ° 65
